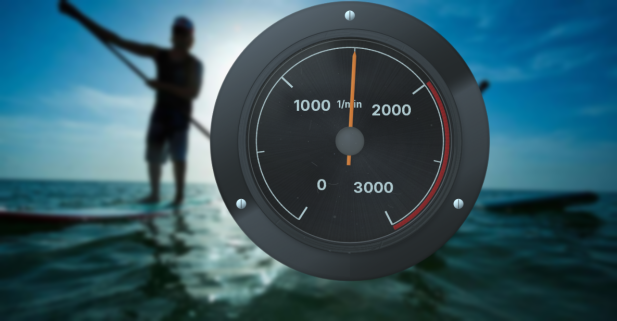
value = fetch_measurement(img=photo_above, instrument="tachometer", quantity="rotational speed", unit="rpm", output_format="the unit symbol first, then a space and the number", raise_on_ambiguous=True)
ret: rpm 1500
